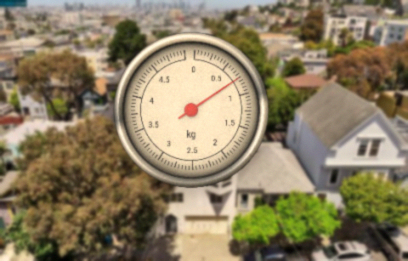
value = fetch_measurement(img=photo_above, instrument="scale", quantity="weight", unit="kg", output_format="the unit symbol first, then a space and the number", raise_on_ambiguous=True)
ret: kg 0.75
